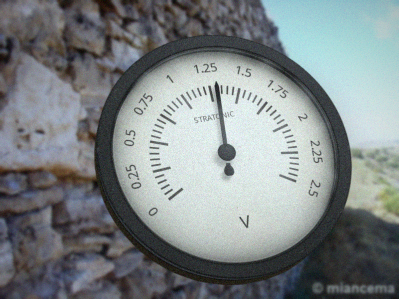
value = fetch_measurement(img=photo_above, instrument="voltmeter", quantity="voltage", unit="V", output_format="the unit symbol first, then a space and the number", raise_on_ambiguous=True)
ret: V 1.3
